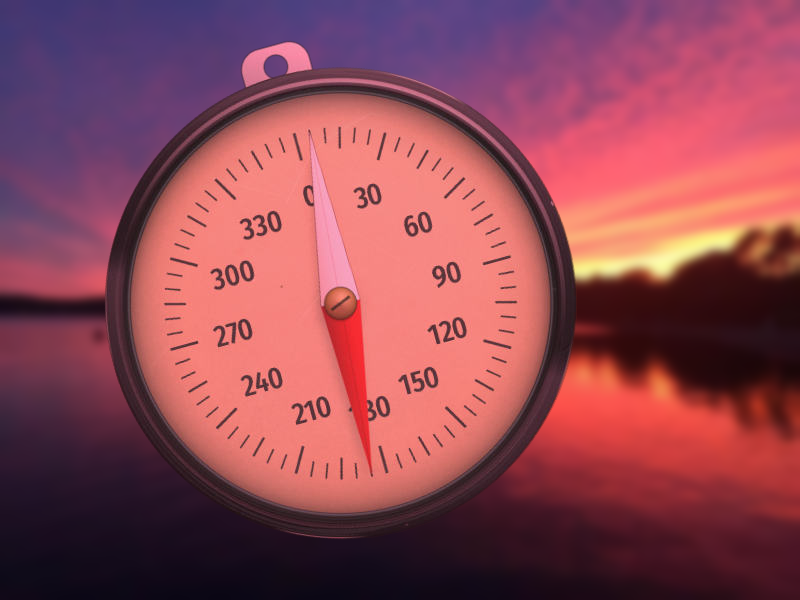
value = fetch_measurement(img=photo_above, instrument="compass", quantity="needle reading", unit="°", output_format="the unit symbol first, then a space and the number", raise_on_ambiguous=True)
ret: ° 185
